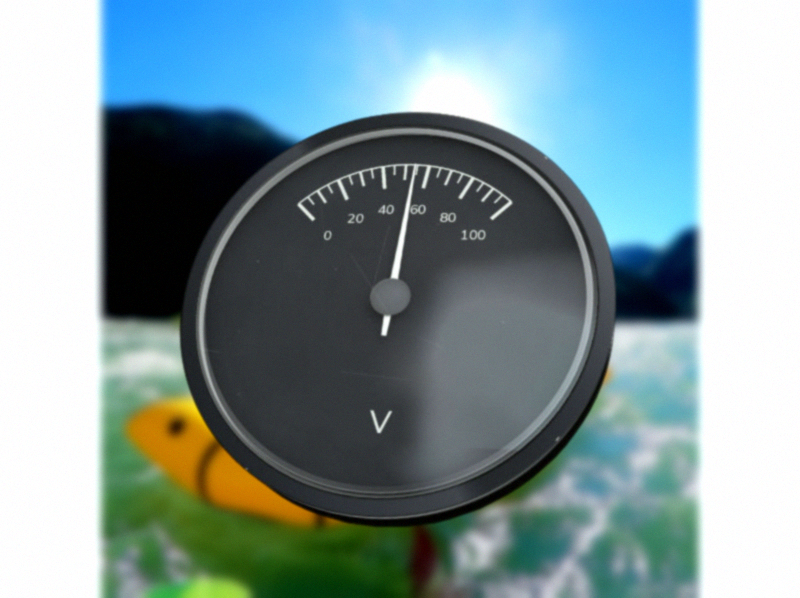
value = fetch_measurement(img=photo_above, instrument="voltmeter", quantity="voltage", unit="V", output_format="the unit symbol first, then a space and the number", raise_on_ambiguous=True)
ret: V 55
